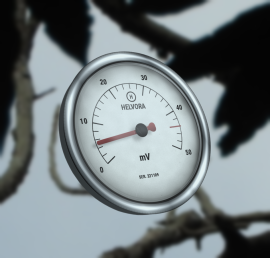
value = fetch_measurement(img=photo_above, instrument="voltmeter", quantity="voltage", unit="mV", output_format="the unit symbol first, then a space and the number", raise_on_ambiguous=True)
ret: mV 5
